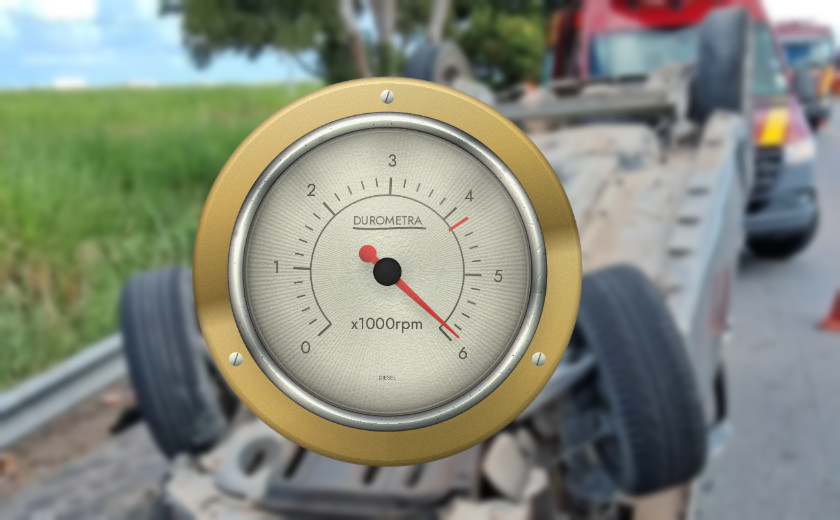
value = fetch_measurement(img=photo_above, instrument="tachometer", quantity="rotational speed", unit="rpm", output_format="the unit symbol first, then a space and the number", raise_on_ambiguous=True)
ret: rpm 5900
